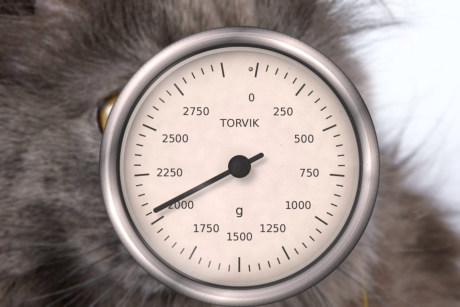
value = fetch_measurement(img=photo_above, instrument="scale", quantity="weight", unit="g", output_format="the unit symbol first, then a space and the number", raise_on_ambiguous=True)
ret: g 2050
